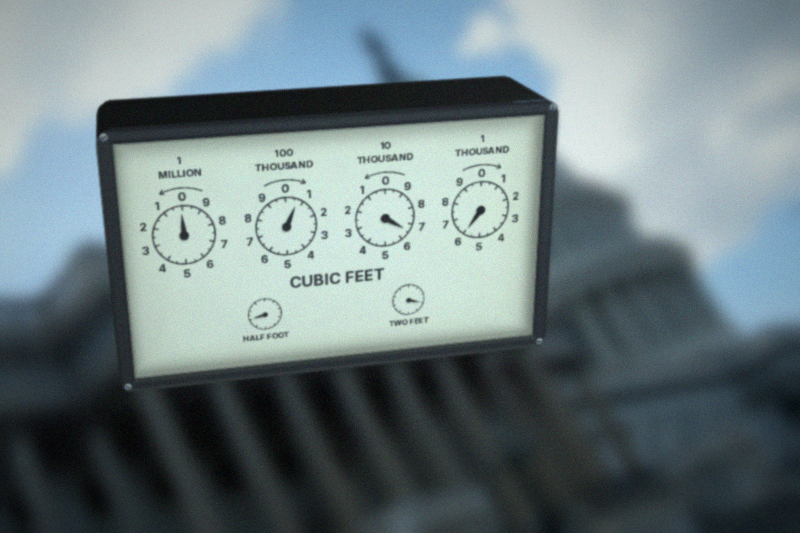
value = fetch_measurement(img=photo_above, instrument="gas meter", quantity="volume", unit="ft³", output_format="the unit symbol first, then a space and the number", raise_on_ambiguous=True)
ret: ft³ 6600
